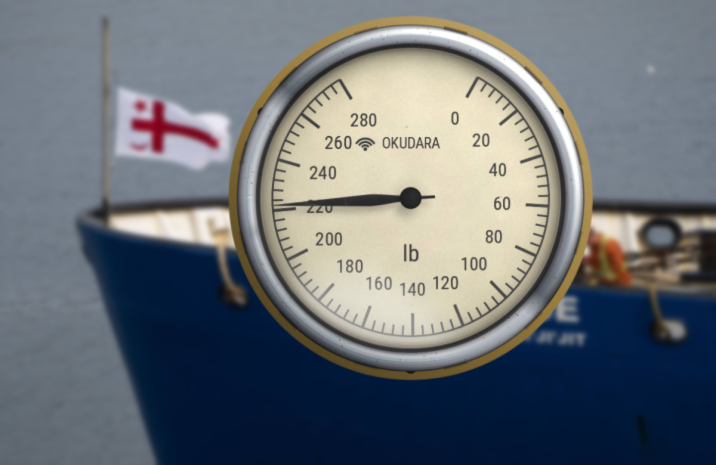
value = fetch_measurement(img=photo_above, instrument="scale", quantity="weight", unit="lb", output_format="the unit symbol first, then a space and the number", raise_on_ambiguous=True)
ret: lb 222
